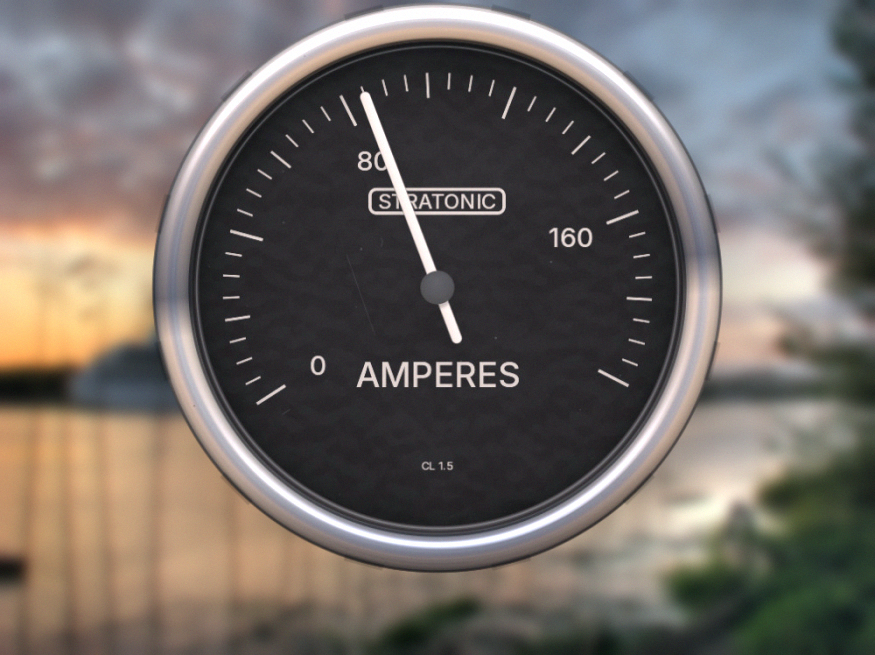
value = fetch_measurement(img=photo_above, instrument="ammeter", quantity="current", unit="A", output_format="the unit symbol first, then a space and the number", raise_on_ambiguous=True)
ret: A 85
